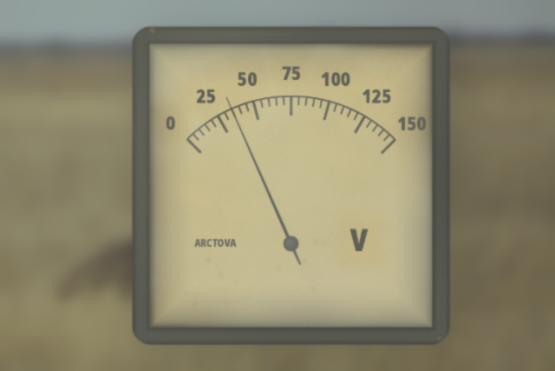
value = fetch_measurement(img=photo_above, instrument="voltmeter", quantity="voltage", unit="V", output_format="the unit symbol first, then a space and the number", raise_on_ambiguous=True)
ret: V 35
